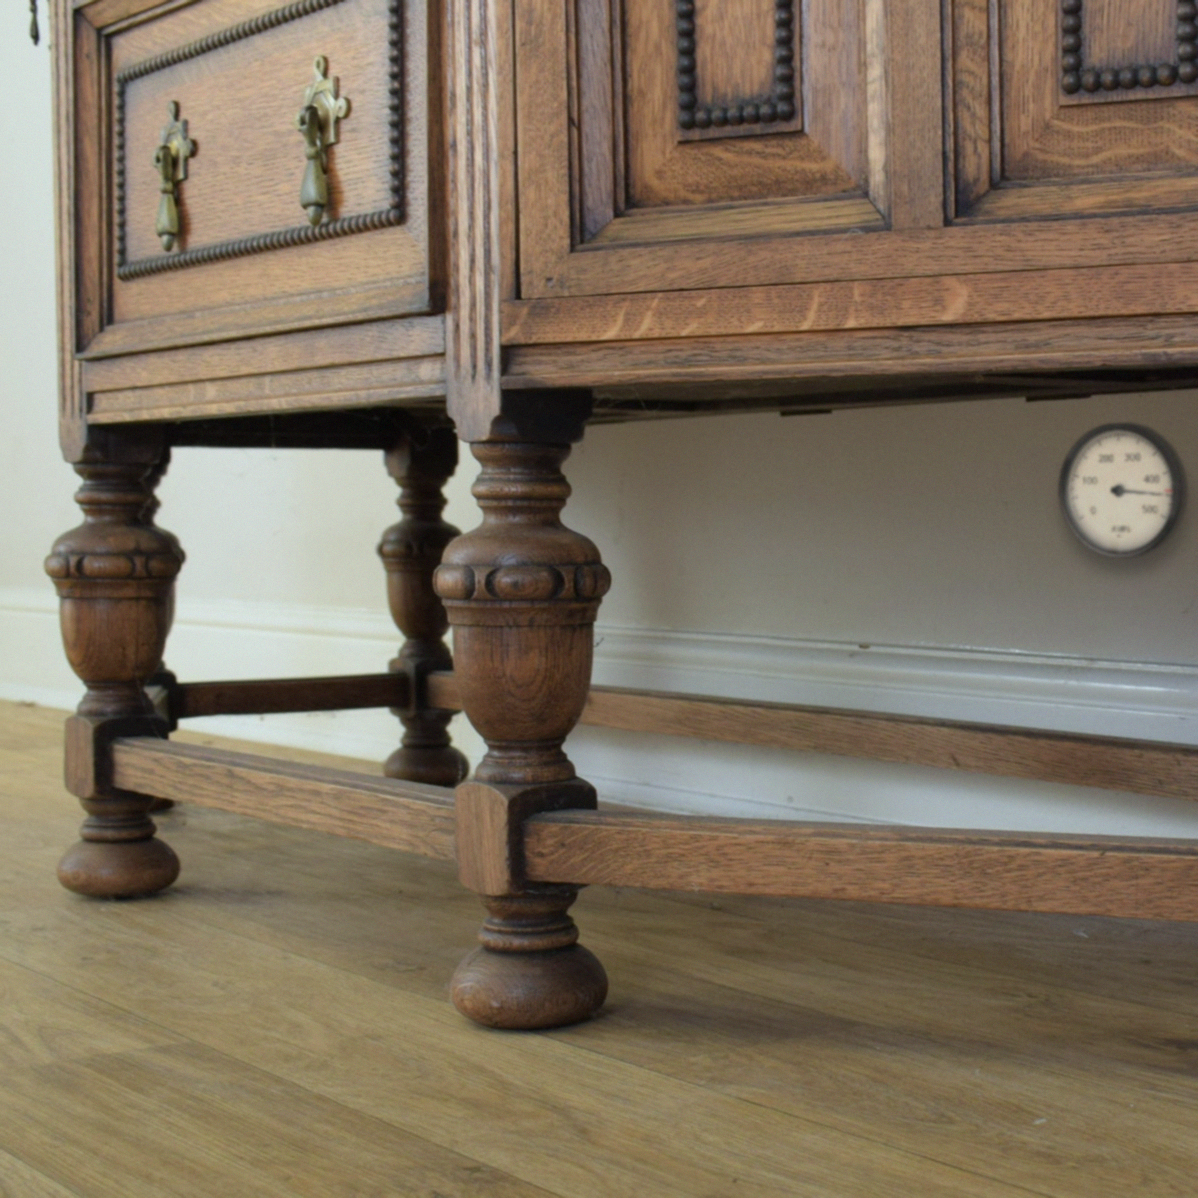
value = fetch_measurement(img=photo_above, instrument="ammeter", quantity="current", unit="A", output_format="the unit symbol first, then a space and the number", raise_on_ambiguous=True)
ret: A 450
